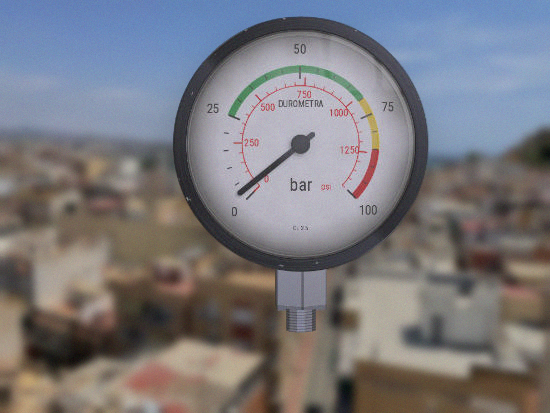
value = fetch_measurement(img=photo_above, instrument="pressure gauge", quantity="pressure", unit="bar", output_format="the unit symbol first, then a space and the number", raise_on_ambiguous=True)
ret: bar 2.5
